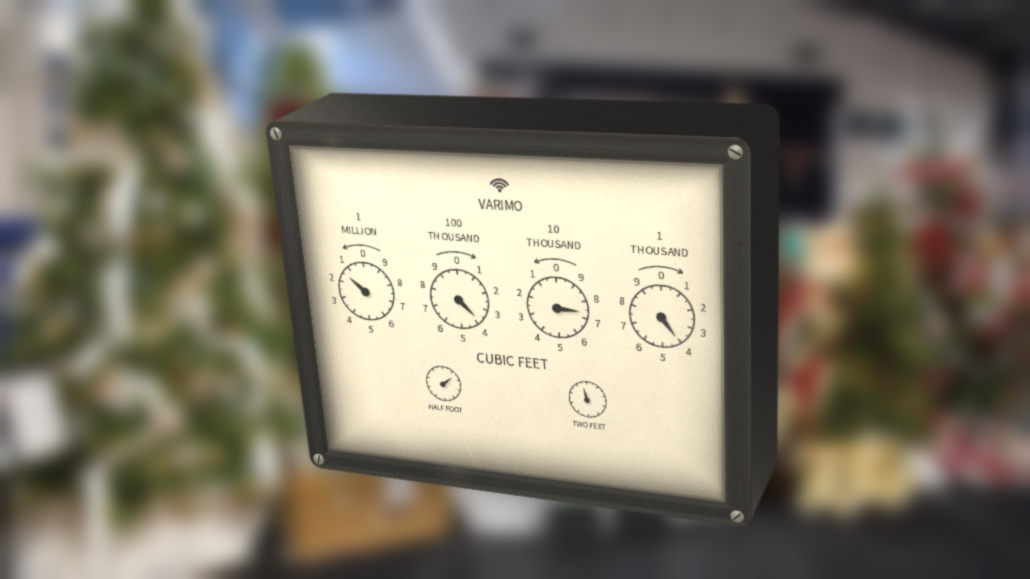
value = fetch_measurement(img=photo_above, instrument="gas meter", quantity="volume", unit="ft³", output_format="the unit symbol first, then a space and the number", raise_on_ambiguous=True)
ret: ft³ 137400
